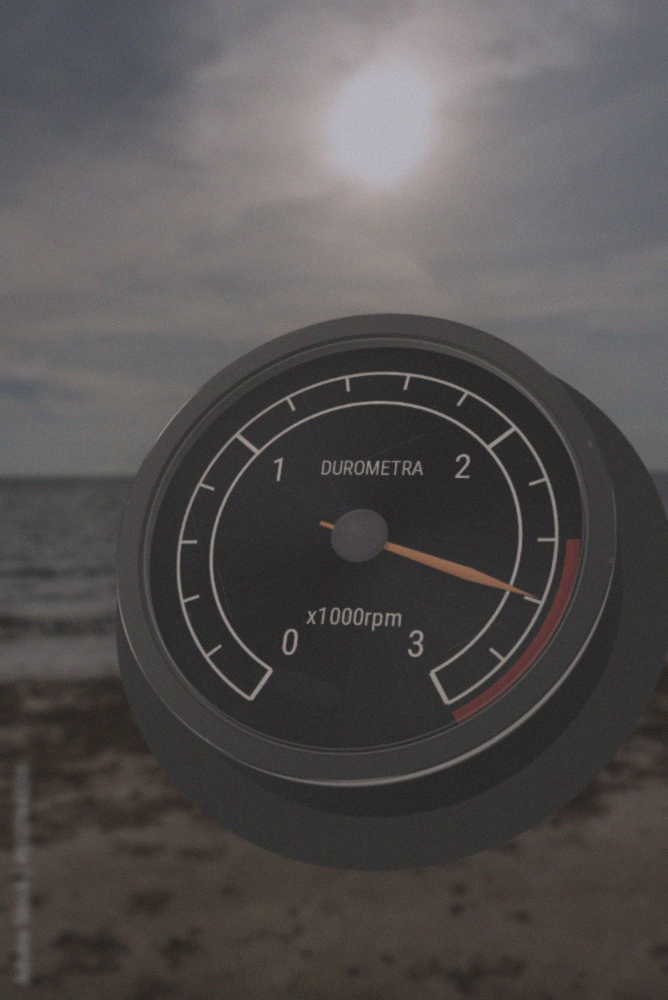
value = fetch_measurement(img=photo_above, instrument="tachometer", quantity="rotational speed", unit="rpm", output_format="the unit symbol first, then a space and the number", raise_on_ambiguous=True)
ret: rpm 2600
